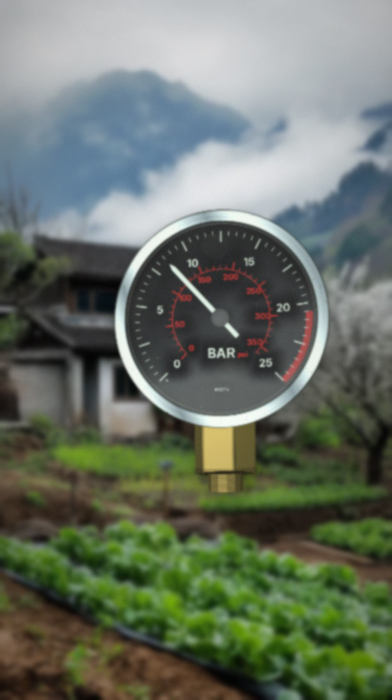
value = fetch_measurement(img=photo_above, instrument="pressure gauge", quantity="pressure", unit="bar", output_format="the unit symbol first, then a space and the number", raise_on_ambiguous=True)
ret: bar 8.5
